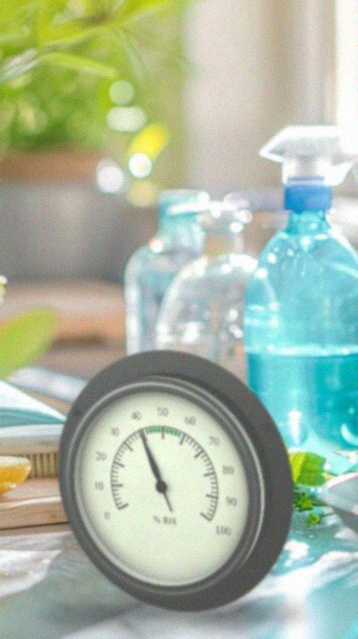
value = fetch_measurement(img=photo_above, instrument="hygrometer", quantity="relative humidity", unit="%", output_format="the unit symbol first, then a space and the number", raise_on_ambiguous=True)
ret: % 40
